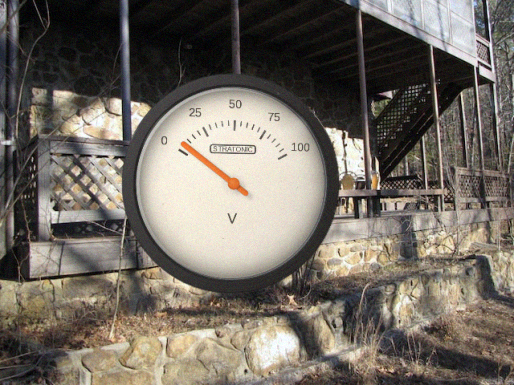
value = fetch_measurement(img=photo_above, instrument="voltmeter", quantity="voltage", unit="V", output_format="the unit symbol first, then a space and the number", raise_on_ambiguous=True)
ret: V 5
